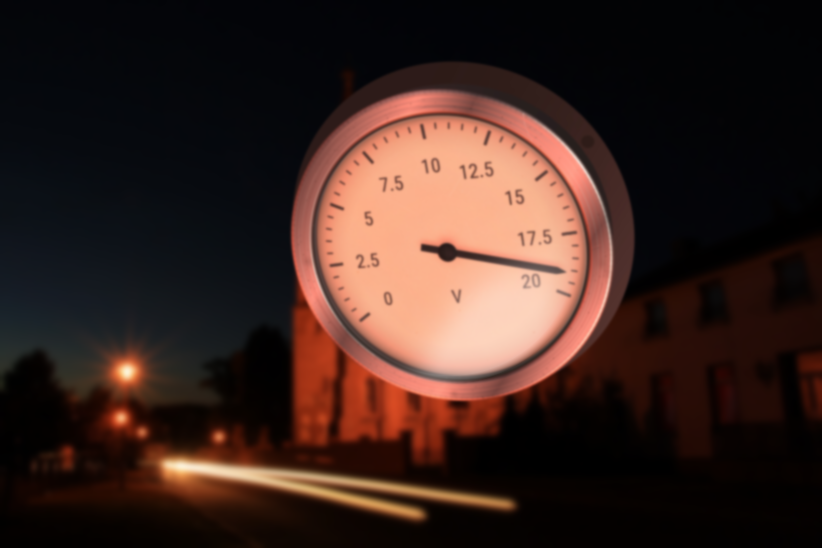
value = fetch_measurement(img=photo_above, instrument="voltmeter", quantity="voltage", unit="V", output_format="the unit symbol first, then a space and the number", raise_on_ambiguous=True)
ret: V 19
